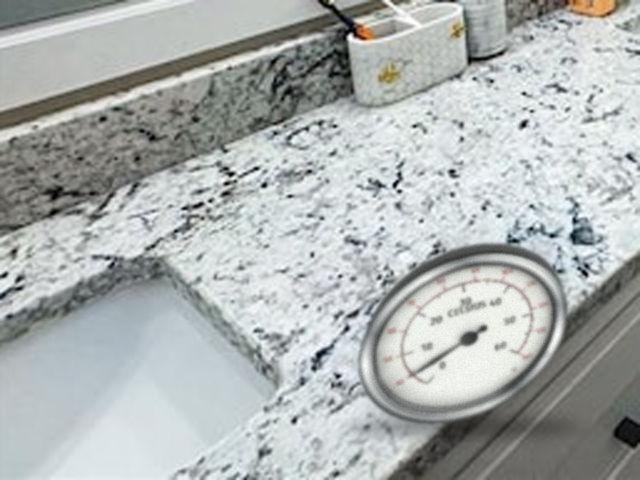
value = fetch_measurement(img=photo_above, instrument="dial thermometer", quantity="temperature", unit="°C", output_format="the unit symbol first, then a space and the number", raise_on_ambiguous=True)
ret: °C 5
